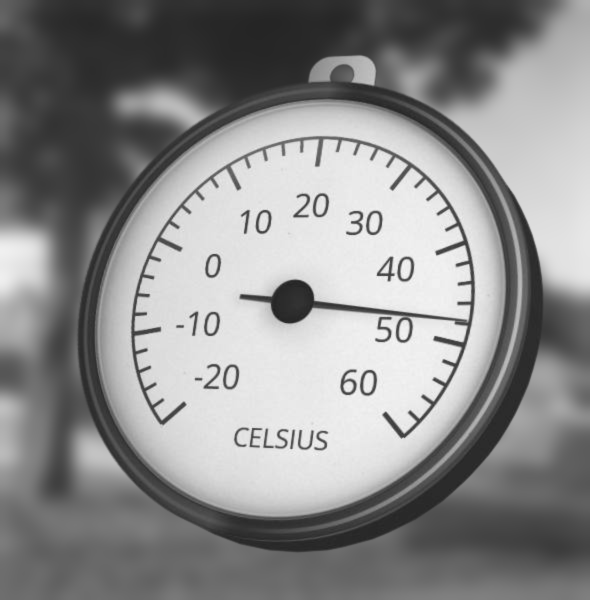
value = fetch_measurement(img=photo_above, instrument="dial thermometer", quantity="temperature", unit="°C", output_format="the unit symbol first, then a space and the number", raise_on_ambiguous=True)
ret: °C 48
